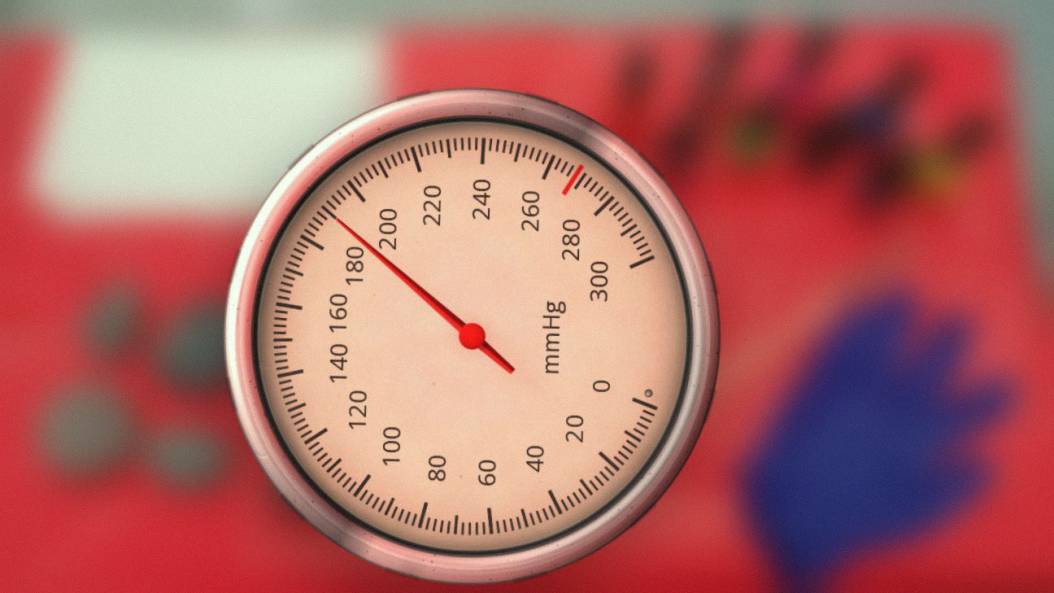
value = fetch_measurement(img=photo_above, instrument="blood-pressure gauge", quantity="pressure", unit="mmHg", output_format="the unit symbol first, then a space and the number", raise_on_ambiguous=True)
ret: mmHg 190
